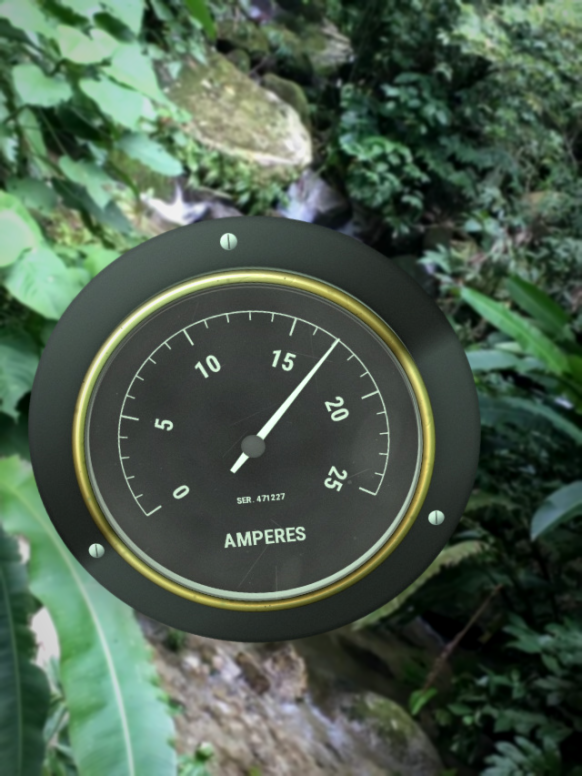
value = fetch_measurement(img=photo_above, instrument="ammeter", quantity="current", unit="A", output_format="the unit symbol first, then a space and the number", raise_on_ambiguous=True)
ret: A 17
